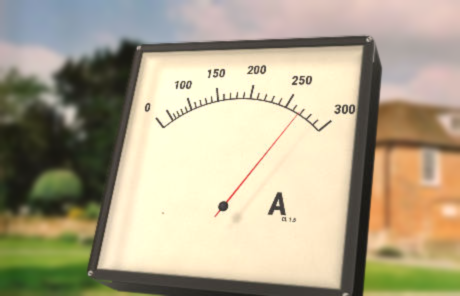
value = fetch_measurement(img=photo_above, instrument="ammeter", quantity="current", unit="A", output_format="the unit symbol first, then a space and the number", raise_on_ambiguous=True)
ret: A 270
